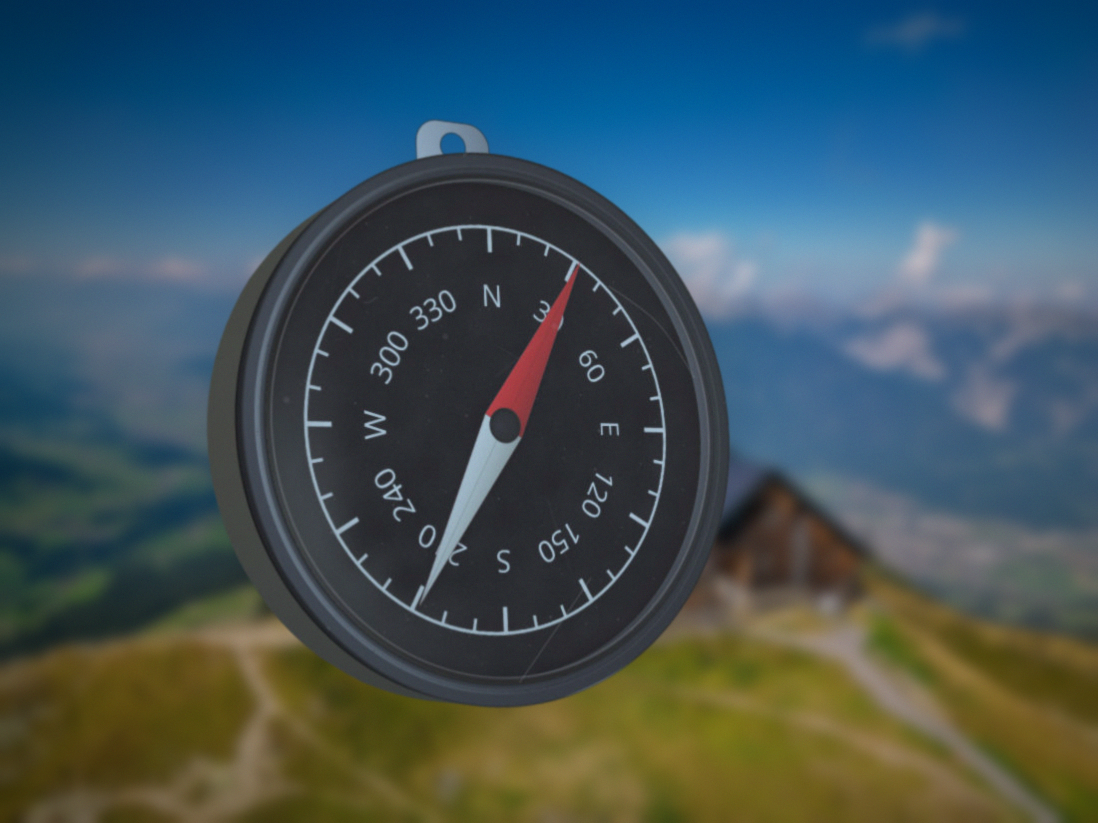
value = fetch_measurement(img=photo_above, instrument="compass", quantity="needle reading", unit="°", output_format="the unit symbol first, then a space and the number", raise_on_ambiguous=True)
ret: ° 30
